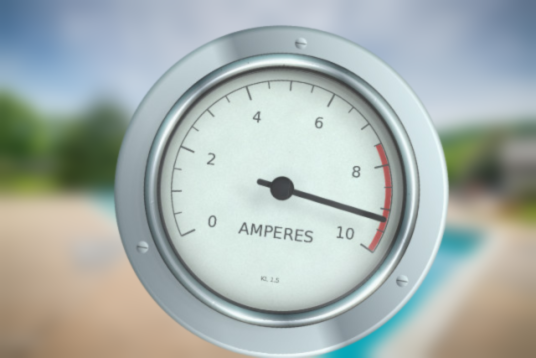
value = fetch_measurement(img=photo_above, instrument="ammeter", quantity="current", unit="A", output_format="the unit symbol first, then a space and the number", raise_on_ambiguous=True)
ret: A 9.25
